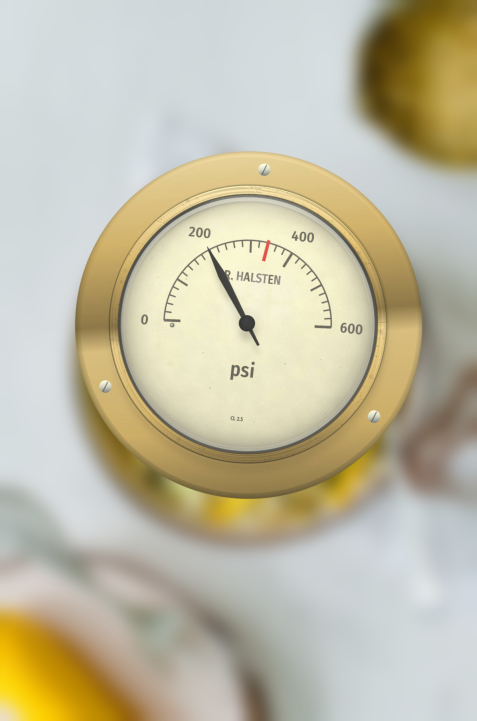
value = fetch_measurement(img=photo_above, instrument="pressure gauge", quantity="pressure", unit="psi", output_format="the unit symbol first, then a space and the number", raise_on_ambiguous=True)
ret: psi 200
